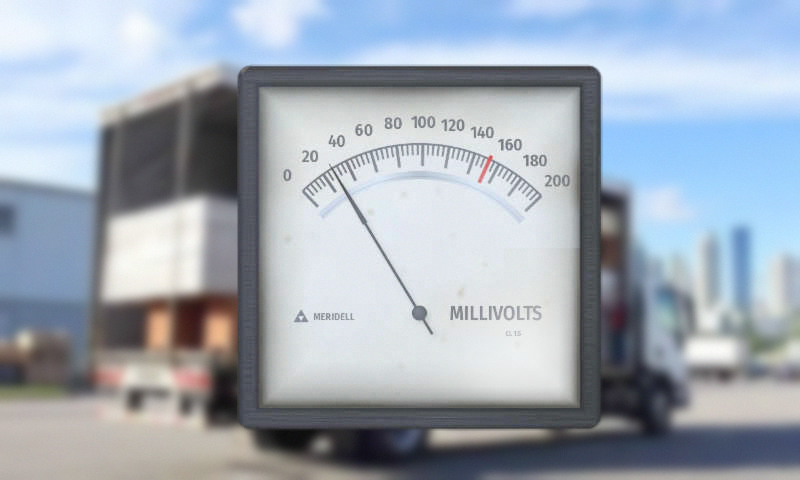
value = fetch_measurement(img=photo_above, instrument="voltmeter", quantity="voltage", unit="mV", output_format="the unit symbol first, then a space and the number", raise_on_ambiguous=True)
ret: mV 28
